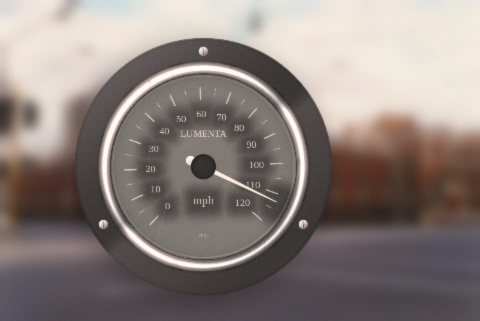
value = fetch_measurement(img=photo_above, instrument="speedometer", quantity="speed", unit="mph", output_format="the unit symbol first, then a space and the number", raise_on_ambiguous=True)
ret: mph 112.5
